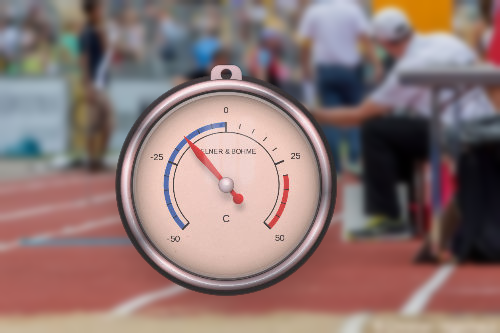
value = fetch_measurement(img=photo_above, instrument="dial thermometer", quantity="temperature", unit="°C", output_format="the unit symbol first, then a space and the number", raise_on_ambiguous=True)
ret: °C -15
